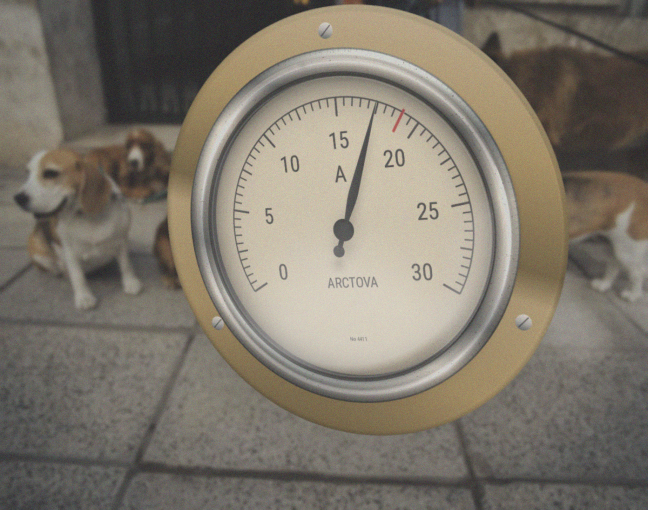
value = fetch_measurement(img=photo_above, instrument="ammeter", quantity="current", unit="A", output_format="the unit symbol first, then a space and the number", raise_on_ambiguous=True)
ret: A 17.5
